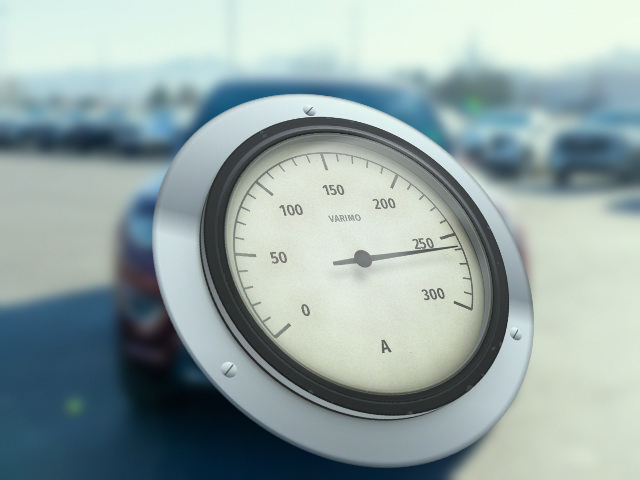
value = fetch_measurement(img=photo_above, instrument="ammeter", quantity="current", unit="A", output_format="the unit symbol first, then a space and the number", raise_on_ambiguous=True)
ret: A 260
